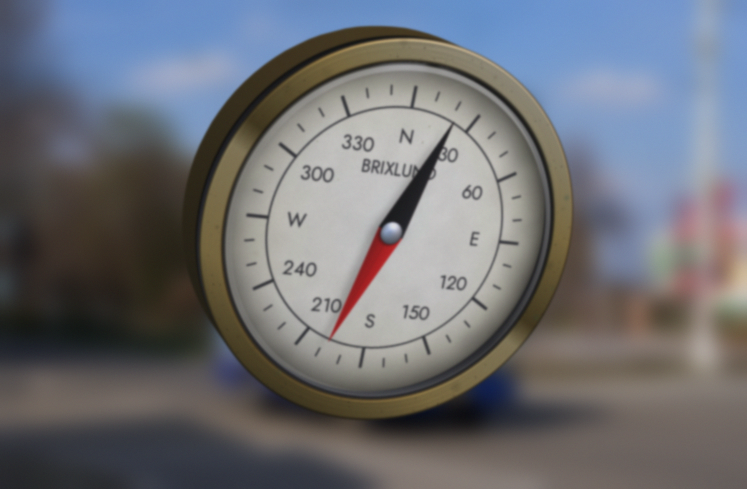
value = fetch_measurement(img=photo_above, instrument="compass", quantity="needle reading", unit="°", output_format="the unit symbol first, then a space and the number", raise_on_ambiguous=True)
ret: ° 200
